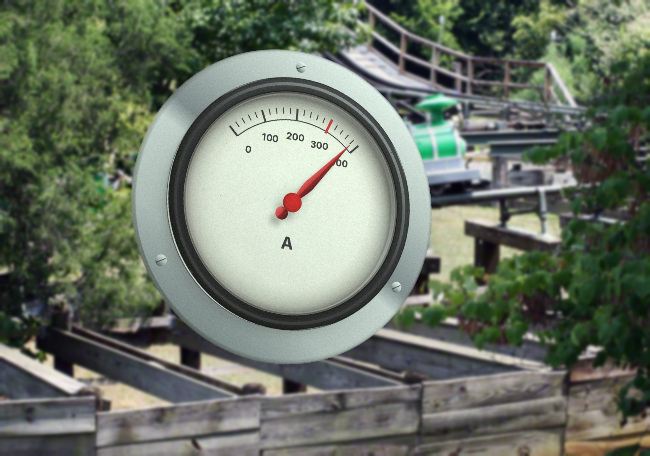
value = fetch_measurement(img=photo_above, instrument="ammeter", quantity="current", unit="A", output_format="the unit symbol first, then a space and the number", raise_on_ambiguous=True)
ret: A 380
